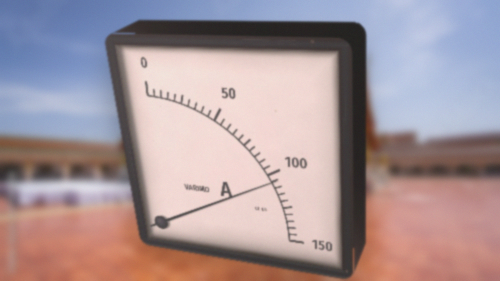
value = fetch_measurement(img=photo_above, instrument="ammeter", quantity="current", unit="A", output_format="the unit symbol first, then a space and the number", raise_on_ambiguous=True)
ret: A 105
